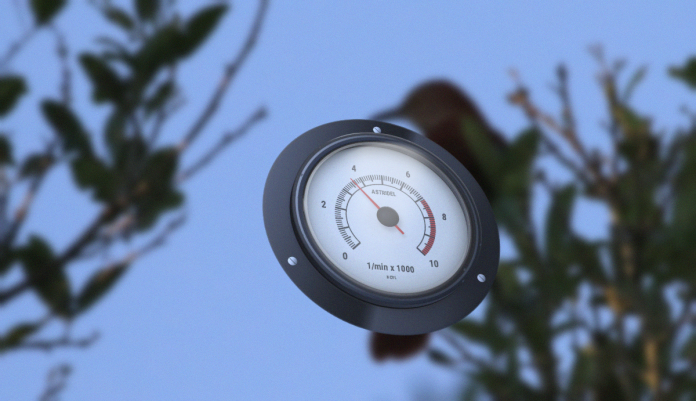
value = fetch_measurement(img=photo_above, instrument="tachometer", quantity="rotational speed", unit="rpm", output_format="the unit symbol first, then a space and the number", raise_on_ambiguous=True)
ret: rpm 3500
